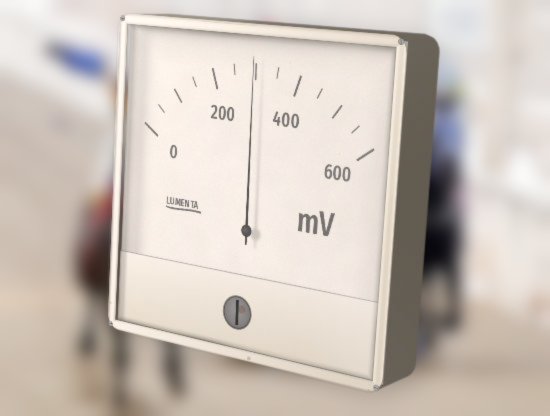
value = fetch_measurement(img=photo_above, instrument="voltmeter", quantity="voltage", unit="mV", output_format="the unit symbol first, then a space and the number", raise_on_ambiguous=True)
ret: mV 300
